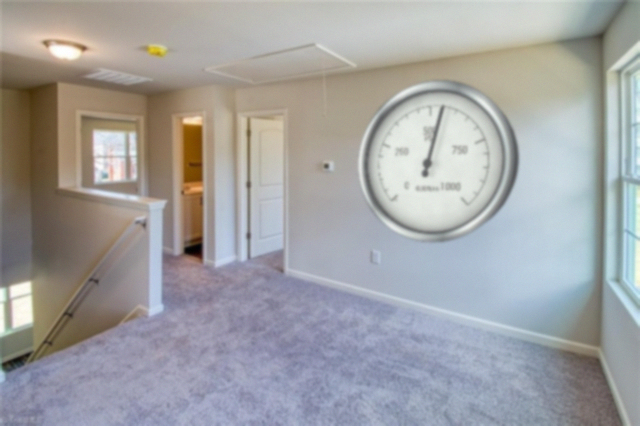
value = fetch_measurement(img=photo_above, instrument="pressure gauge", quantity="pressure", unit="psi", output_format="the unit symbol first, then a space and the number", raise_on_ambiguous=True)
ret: psi 550
